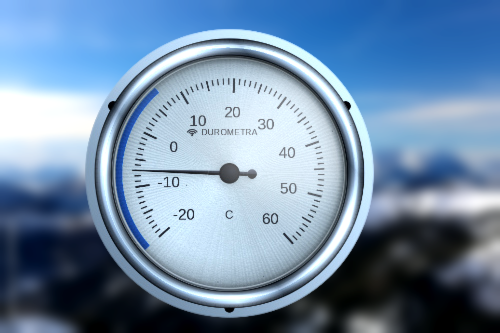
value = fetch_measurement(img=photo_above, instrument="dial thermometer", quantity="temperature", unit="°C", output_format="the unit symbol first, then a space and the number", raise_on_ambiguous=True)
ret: °C -7
